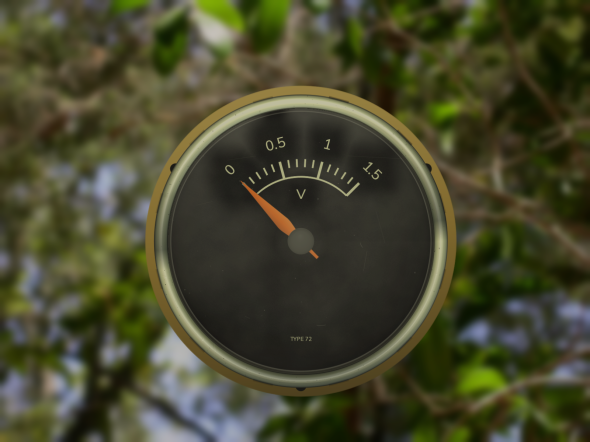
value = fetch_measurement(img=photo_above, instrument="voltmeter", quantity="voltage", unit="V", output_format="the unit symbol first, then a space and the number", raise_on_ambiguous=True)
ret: V 0
